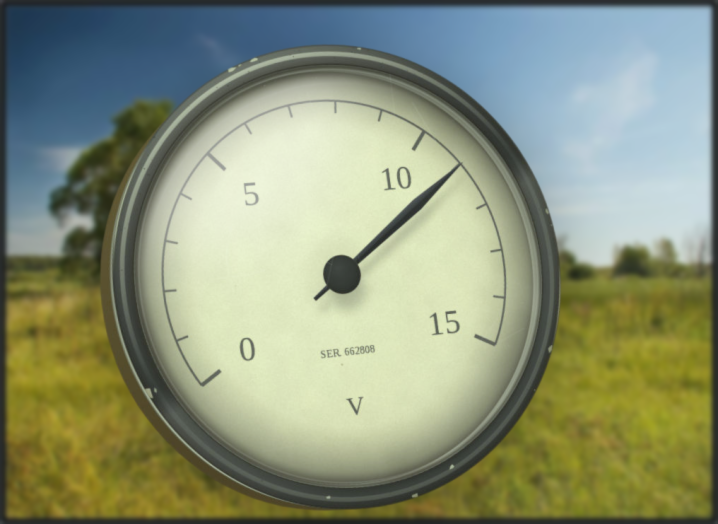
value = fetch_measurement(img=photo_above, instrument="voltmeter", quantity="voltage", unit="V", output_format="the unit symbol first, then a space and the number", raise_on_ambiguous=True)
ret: V 11
